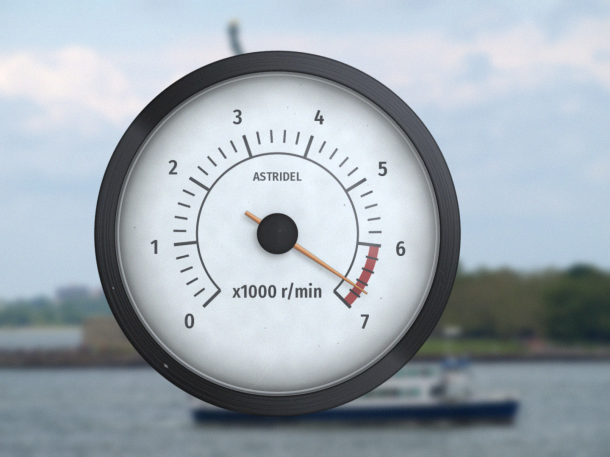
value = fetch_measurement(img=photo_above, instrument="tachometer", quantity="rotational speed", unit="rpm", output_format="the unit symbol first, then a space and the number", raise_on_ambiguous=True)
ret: rpm 6700
